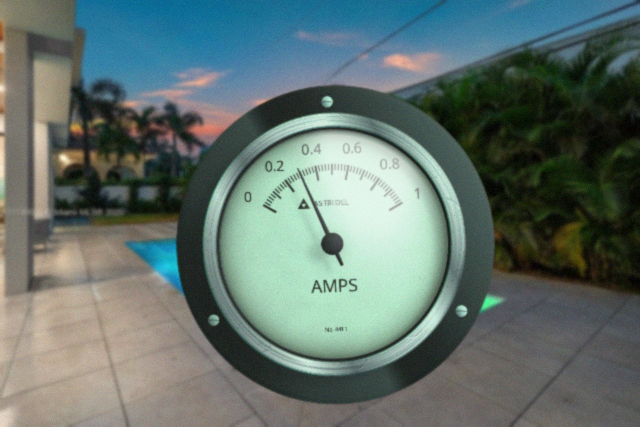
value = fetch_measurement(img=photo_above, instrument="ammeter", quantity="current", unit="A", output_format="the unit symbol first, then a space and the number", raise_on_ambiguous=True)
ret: A 0.3
